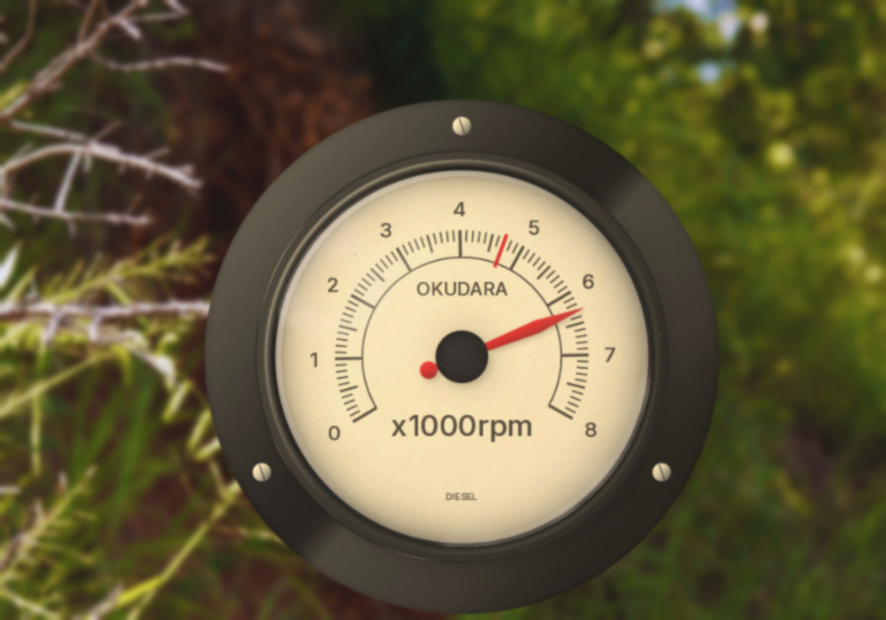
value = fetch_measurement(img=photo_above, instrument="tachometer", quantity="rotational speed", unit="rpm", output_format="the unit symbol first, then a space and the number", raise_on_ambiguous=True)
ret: rpm 6300
